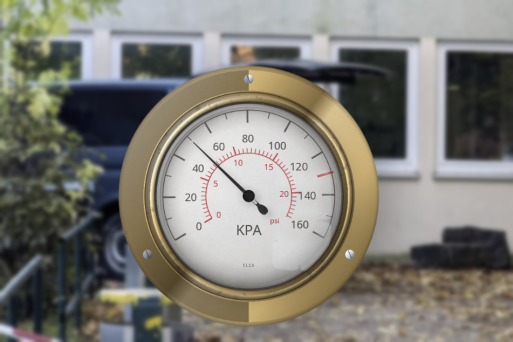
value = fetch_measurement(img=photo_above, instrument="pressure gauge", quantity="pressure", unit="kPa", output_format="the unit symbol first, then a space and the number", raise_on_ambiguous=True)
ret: kPa 50
